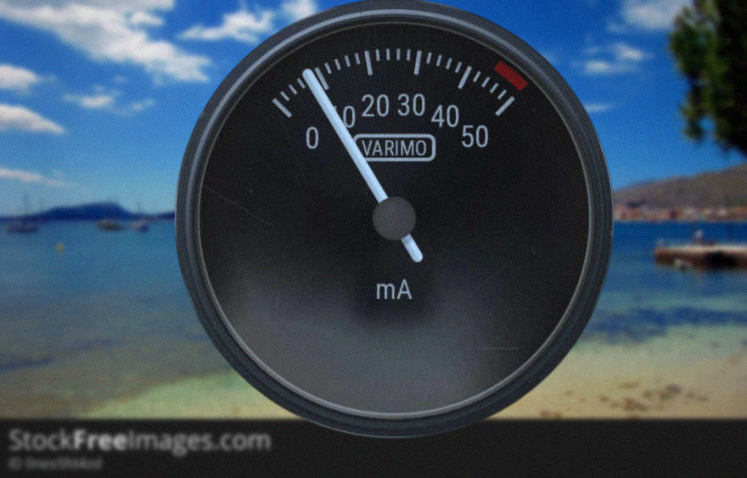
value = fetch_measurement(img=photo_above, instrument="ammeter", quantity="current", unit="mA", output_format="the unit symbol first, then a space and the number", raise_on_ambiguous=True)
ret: mA 8
